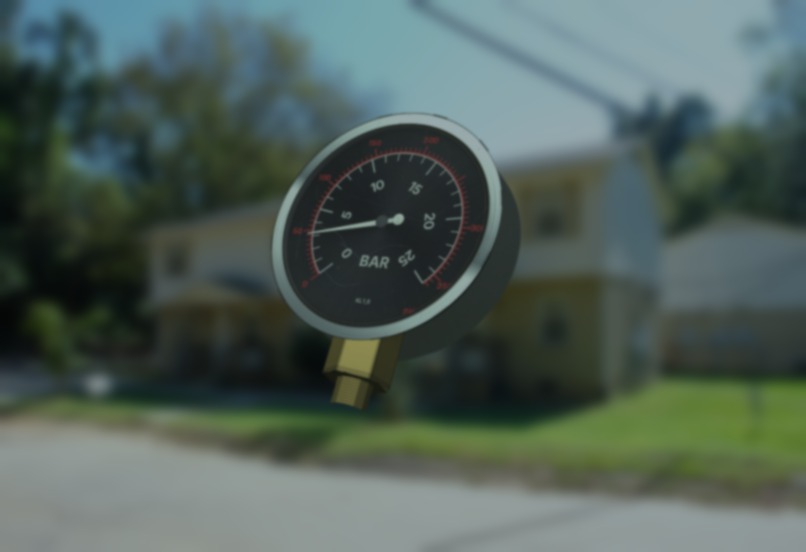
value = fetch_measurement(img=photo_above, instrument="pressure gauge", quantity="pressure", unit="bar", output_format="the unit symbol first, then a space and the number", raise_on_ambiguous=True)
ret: bar 3
